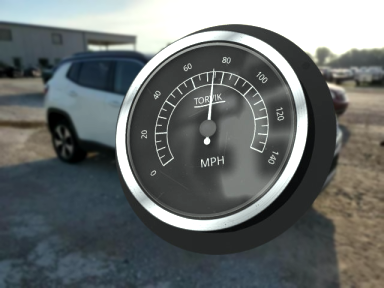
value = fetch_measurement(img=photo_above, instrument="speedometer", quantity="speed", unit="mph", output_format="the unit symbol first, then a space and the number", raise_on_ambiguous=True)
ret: mph 75
